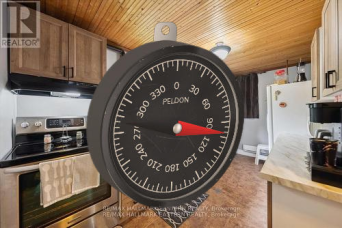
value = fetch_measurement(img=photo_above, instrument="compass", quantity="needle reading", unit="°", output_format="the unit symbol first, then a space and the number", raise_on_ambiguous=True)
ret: ° 100
